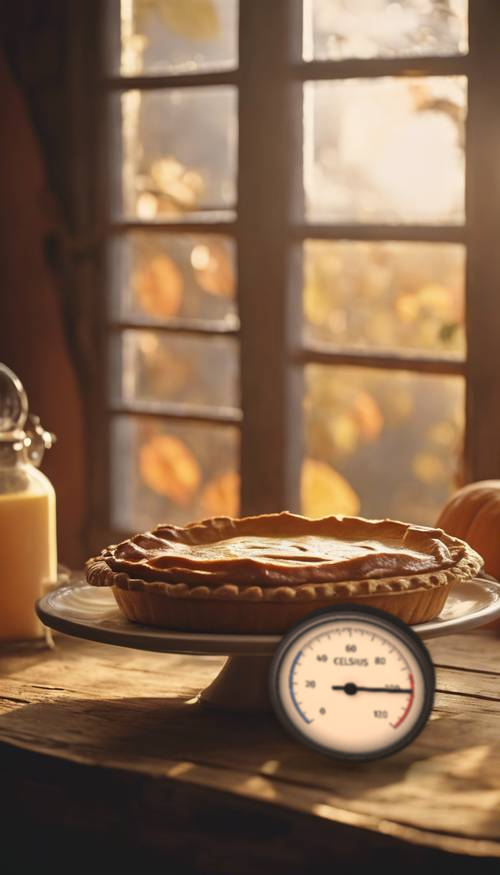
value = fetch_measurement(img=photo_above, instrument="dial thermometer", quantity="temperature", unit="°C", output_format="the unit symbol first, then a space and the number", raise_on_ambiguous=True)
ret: °C 100
